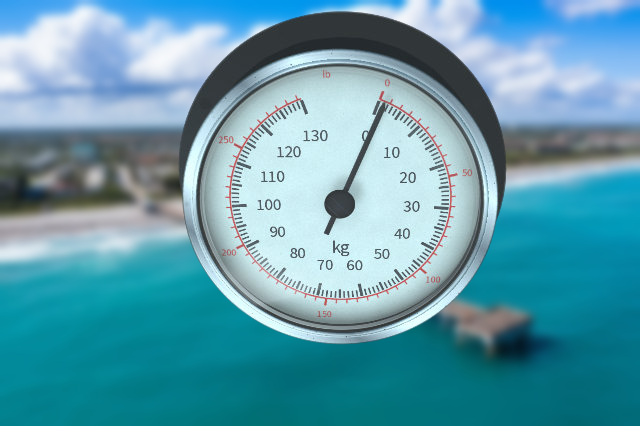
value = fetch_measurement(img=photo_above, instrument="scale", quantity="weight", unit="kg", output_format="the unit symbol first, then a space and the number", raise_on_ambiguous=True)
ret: kg 1
